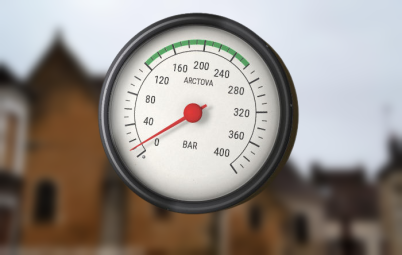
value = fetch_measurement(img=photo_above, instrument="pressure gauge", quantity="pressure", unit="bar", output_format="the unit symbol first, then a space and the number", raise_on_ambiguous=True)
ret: bar 10
